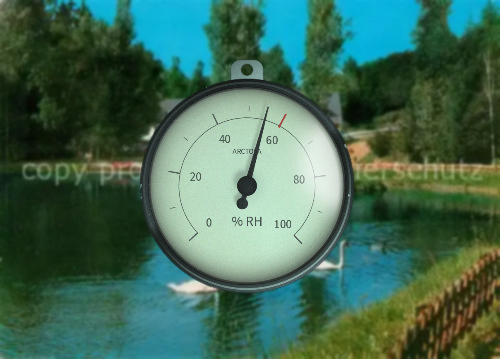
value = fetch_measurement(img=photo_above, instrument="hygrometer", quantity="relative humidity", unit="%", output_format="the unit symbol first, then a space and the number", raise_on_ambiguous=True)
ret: % 55
